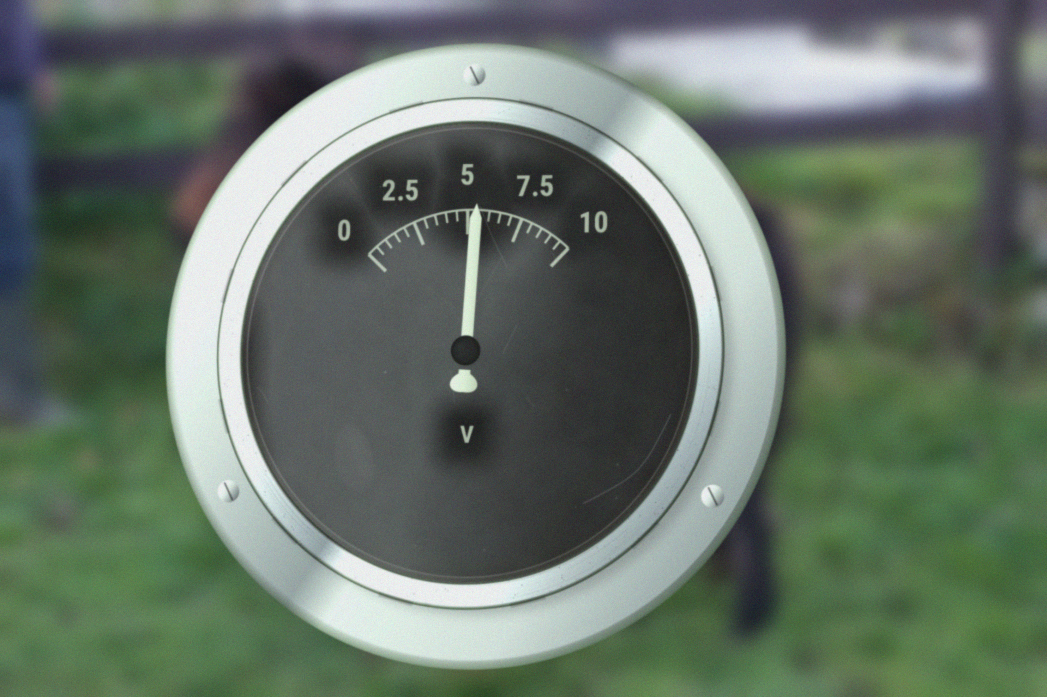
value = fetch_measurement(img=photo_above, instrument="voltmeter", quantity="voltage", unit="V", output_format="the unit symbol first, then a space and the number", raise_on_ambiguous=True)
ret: V 5.5
